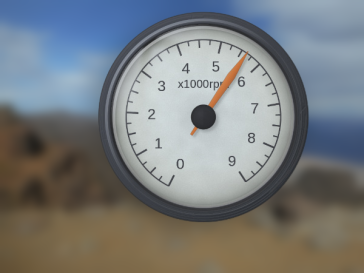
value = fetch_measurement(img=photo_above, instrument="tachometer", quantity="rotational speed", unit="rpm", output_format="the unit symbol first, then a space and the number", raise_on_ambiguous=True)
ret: rpm 5625
